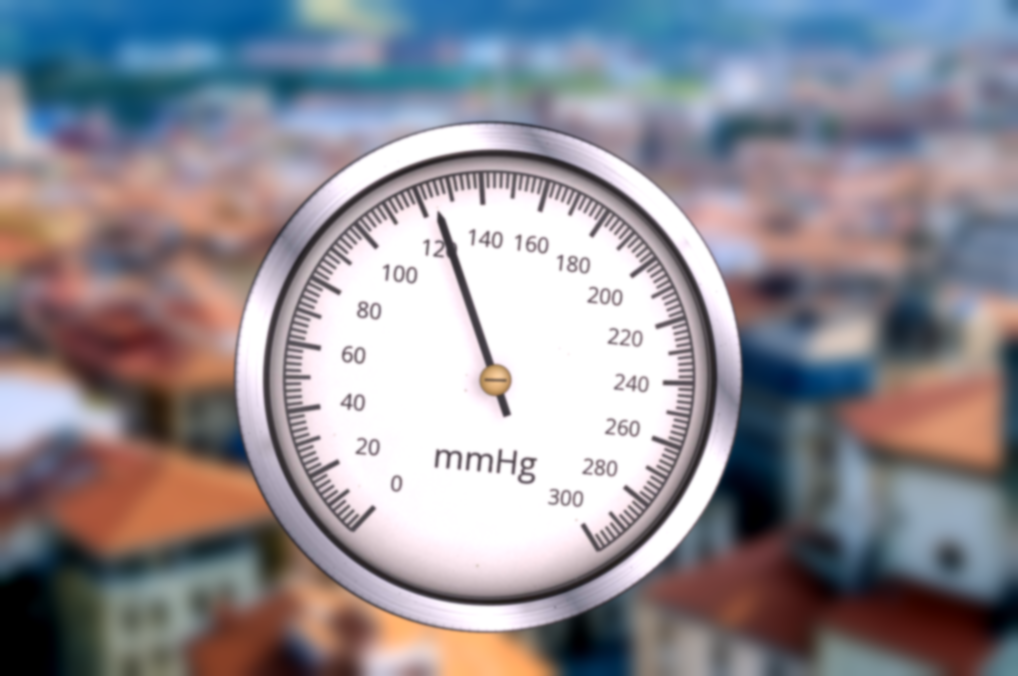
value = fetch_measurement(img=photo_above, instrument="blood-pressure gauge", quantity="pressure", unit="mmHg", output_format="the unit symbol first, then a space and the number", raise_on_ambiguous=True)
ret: mmHg 124
